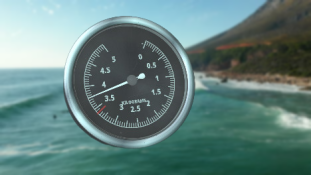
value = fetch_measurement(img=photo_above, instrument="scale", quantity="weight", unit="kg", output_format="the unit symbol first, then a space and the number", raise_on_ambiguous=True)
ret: kg 3.75
